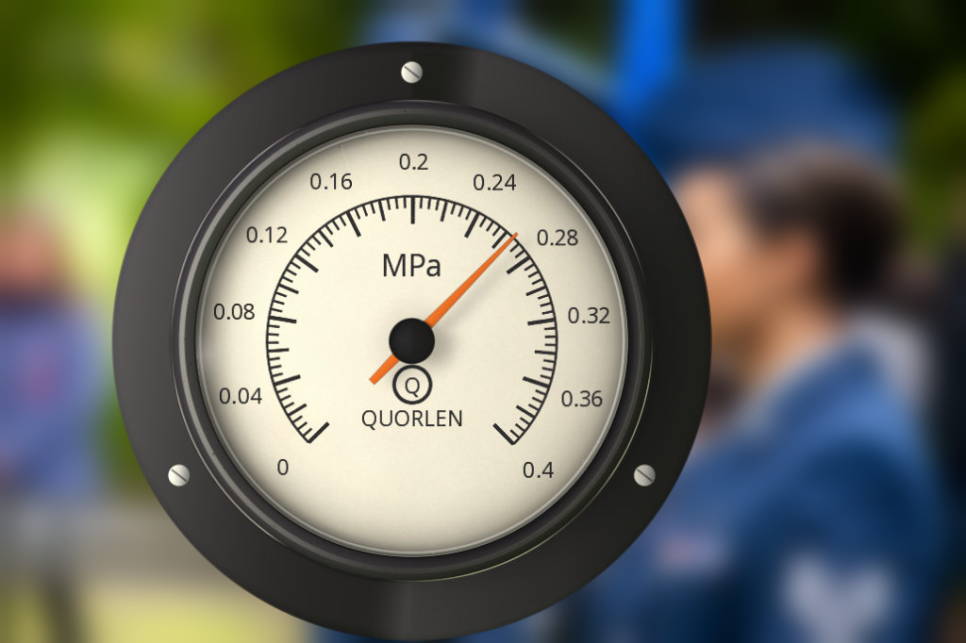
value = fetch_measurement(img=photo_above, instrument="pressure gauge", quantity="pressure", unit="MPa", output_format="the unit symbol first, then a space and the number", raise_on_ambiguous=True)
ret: MPa 0.265
